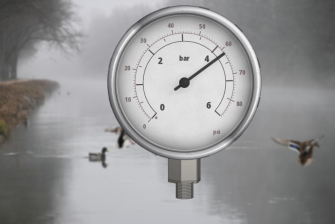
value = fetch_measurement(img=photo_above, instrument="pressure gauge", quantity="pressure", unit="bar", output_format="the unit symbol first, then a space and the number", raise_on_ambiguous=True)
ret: bar 4.25
